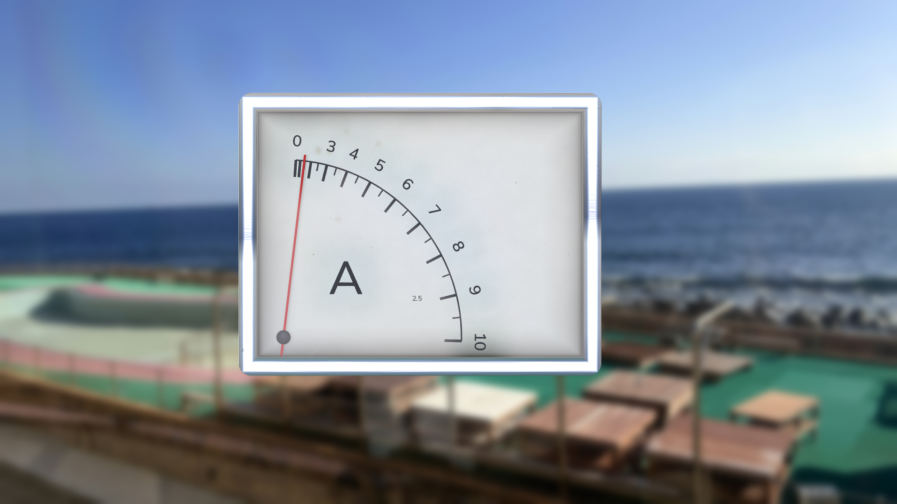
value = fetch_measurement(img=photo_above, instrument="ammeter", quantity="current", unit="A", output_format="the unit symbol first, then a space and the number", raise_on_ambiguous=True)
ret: A 1.5
